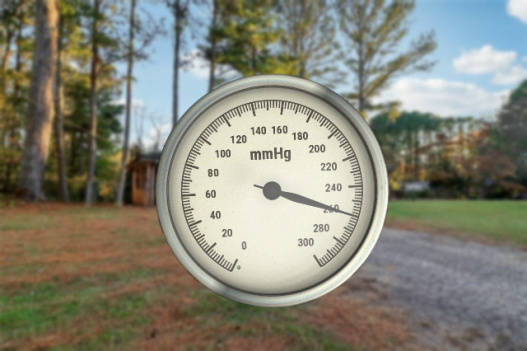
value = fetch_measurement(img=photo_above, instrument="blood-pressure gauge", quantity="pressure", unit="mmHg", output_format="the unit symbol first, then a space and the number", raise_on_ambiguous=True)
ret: mmHg 260
